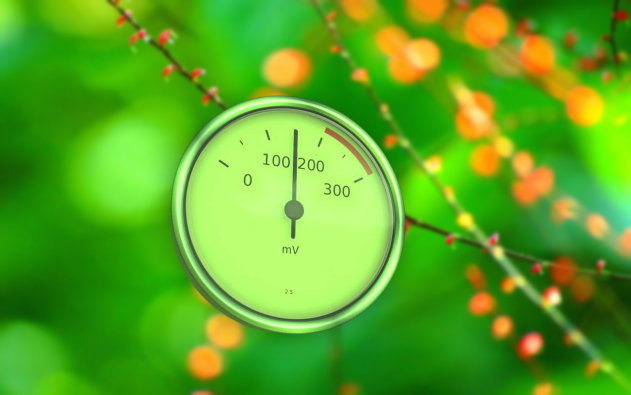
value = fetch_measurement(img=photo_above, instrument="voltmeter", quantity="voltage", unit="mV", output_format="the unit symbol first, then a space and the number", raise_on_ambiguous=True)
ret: mV 150
